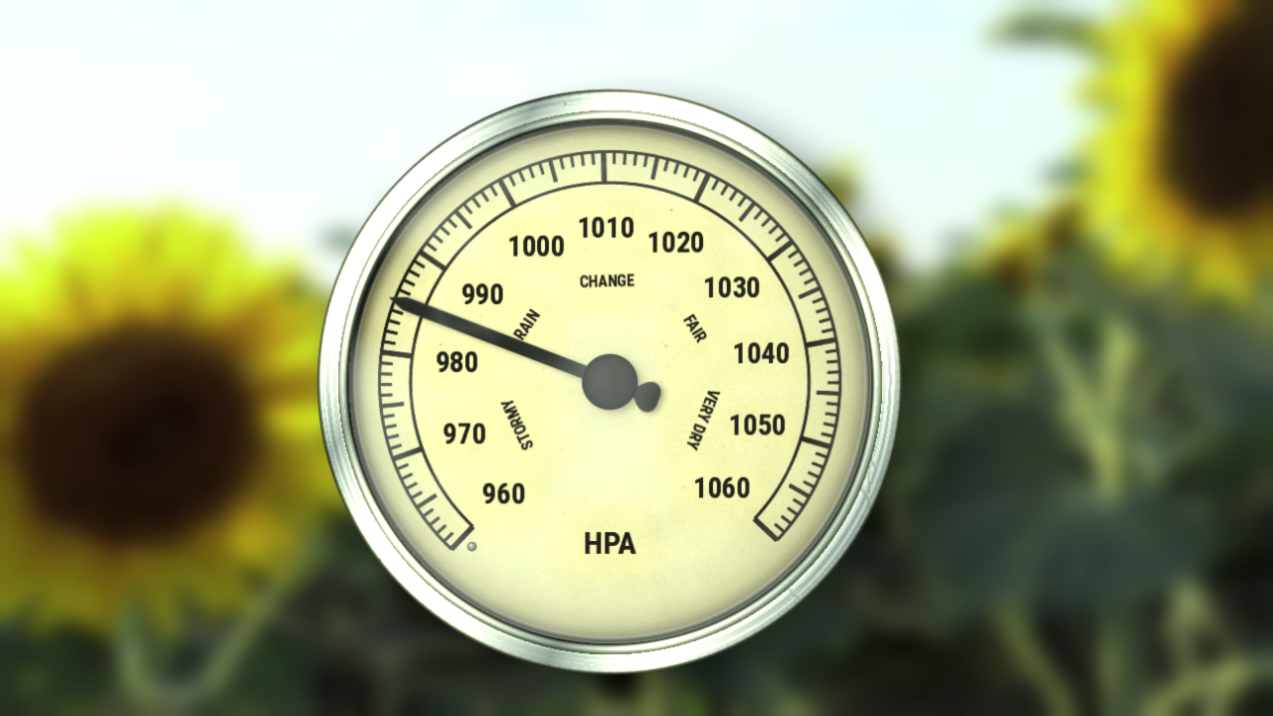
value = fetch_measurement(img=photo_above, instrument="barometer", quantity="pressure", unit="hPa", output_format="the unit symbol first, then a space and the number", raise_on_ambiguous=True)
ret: hPa 985
